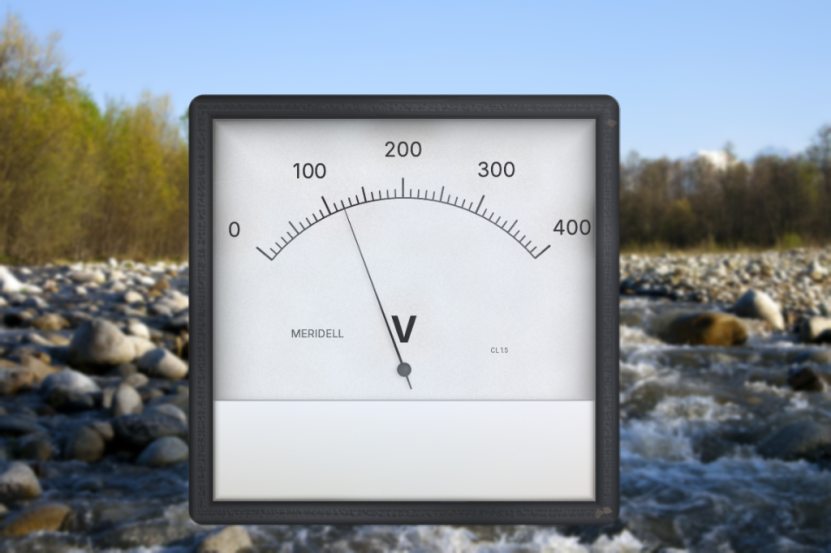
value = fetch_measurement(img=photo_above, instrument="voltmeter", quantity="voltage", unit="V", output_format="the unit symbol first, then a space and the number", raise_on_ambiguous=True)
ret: V 120
